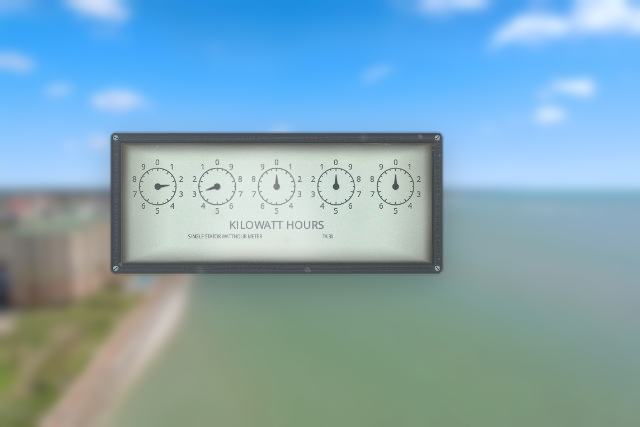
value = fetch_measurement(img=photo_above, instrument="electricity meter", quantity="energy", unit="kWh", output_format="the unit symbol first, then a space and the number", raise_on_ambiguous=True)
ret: kWh 23000
